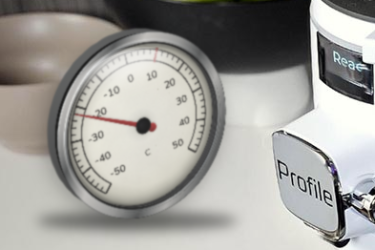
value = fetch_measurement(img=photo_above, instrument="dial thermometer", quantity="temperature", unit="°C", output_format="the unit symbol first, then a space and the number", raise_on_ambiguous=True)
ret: °C -22
